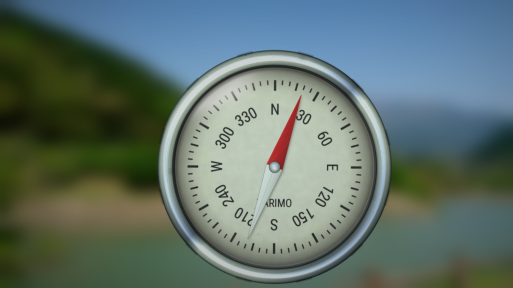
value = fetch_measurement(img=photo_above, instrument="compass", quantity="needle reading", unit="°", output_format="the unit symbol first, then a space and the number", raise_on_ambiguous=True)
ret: ° 20
